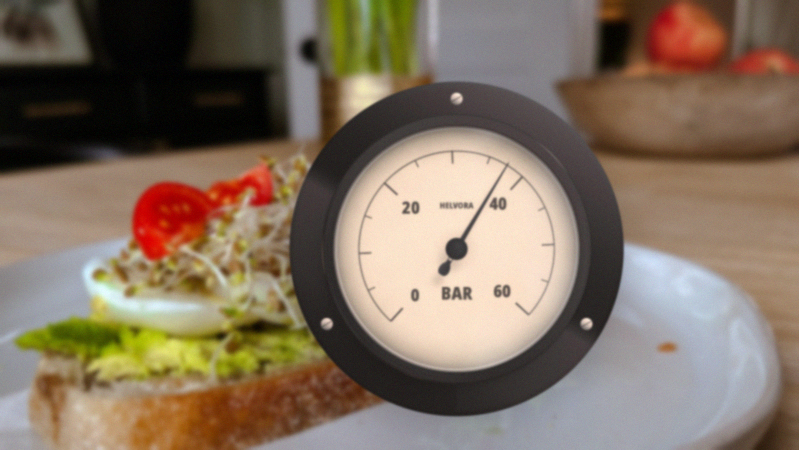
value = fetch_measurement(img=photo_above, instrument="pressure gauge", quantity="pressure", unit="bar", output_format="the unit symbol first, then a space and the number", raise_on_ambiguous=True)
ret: bar 37.5
